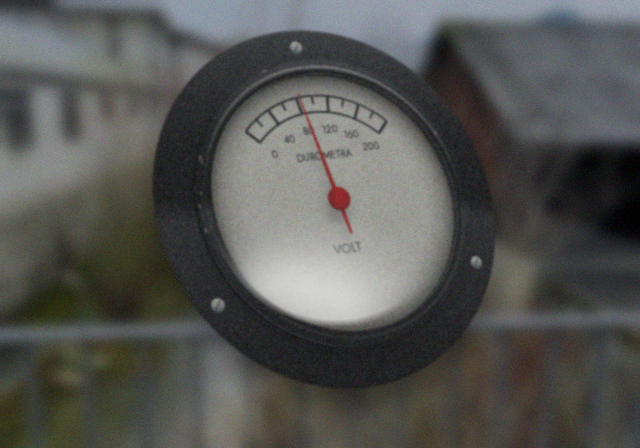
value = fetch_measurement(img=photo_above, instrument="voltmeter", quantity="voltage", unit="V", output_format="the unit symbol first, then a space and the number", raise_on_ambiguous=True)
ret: V 80
